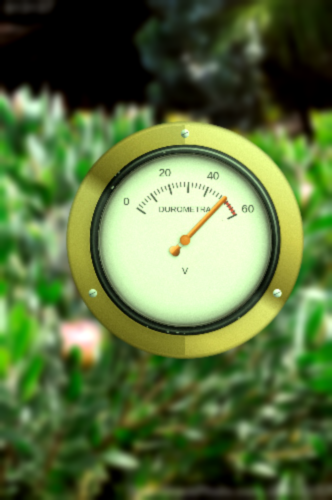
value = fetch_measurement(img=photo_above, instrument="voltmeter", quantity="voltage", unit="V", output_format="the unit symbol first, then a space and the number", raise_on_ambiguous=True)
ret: V 50
